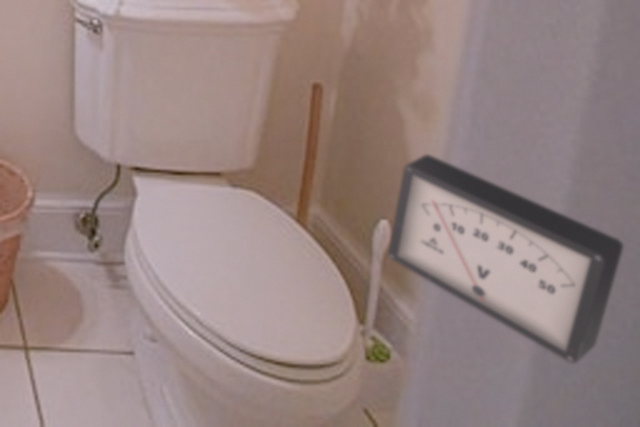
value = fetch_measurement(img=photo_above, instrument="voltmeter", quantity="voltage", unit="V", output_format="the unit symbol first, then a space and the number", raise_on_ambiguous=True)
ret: V 5
